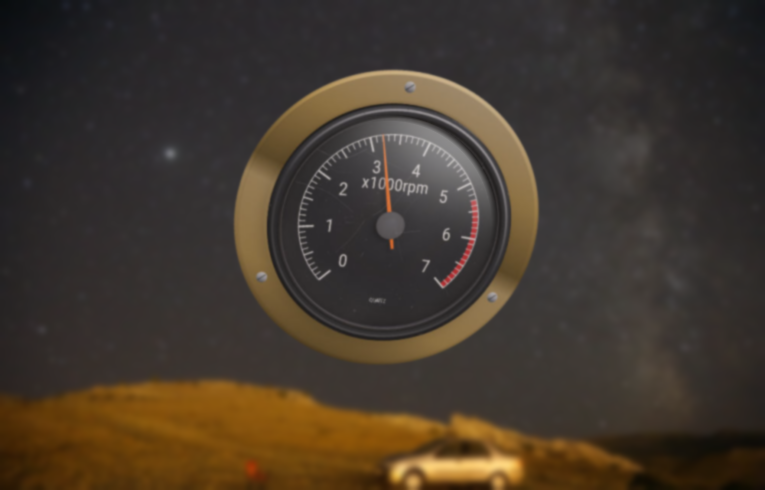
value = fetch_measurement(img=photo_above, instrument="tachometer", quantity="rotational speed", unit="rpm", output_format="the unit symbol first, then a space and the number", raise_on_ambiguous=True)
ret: rpm 3200
